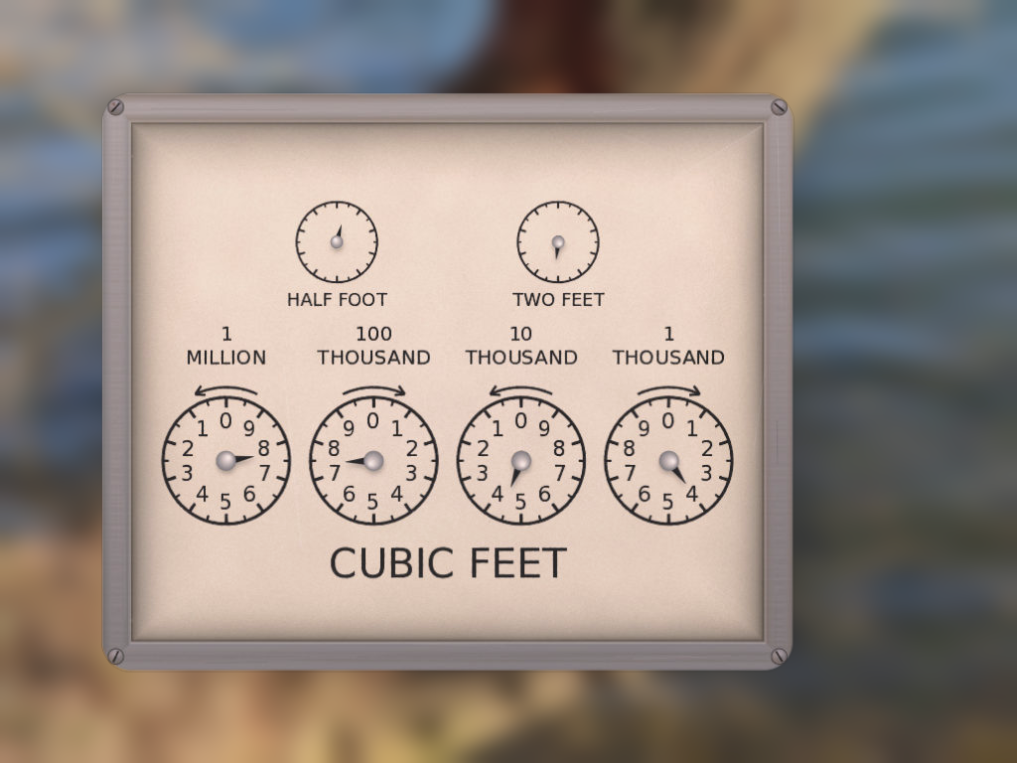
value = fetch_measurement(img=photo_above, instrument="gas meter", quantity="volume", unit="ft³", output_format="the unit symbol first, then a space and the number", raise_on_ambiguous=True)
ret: ft³ 774400
